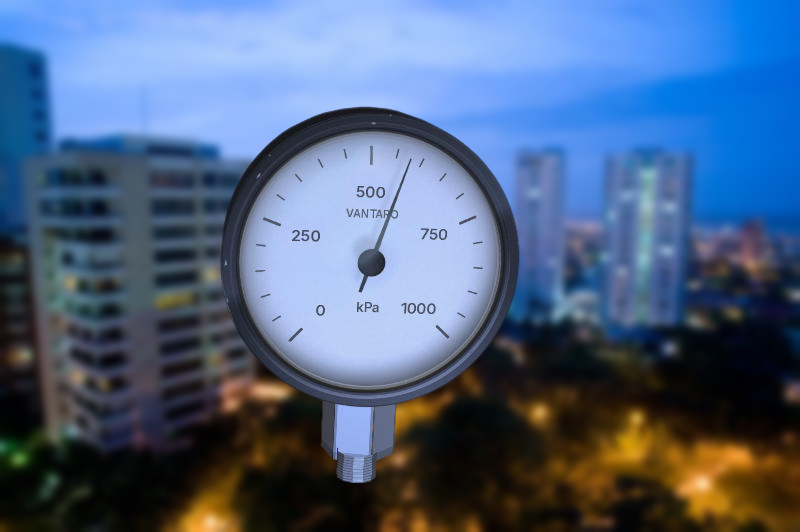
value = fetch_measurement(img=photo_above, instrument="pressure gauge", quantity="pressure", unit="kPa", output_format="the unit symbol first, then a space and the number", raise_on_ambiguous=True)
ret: kPa 575
